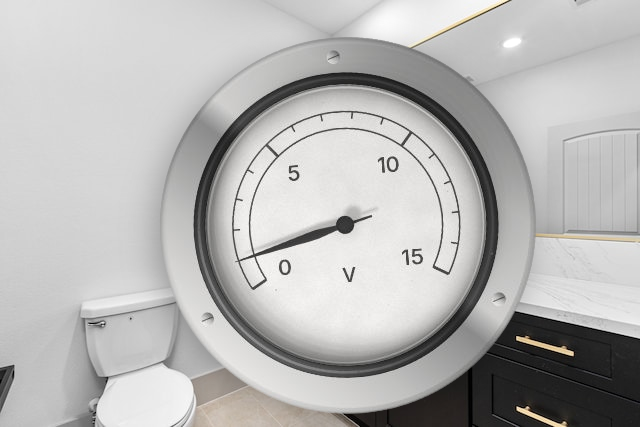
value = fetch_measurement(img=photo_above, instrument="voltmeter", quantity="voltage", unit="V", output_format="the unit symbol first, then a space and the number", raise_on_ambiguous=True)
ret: V 1
